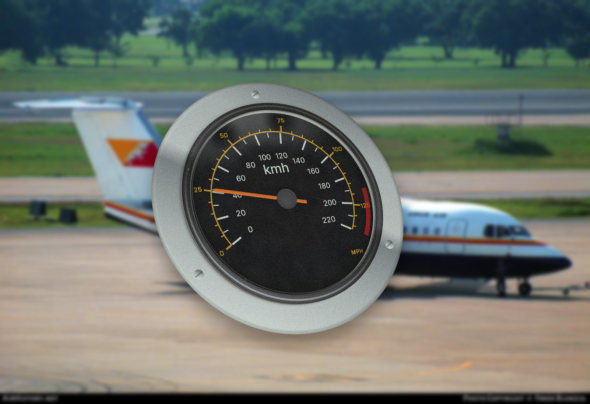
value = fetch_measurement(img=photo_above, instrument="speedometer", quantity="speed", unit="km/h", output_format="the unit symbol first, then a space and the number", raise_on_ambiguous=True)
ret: km/h 40
